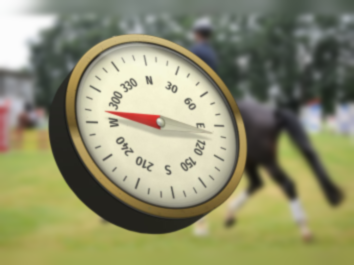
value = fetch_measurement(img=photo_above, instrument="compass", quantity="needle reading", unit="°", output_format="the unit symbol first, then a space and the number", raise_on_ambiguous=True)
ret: ° 280
